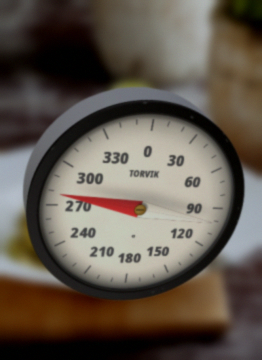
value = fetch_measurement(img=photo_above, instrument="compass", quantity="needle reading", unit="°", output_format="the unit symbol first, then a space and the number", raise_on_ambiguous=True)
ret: ° 280
